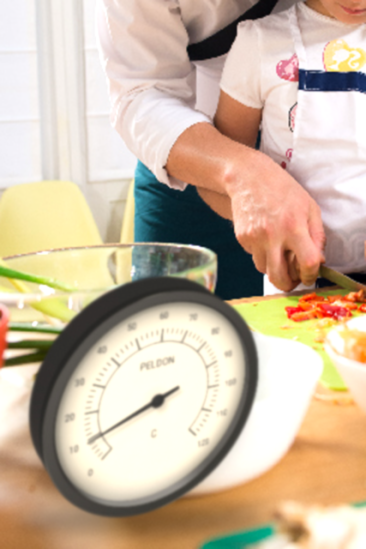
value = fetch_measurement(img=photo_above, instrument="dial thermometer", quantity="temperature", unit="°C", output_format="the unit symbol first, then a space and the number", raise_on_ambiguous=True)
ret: °C 10
